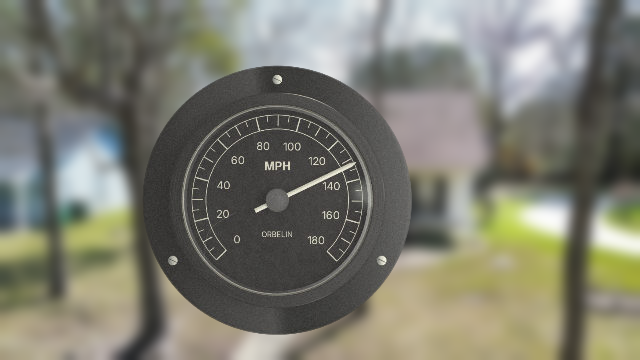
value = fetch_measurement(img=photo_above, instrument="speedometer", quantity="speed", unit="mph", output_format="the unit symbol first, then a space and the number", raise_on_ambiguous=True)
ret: mph 132.5
